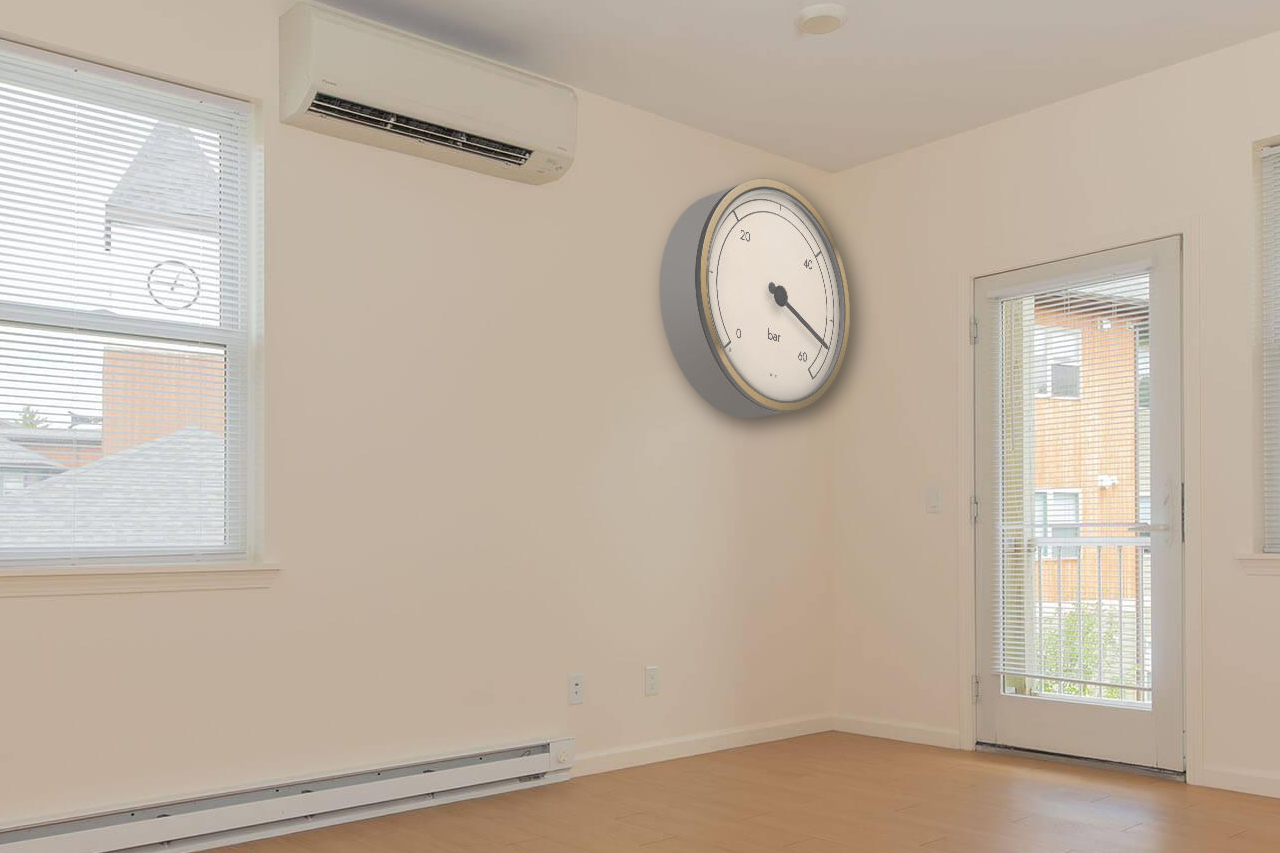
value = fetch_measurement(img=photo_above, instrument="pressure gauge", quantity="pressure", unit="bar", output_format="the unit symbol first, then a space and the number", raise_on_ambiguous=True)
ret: bar 55
